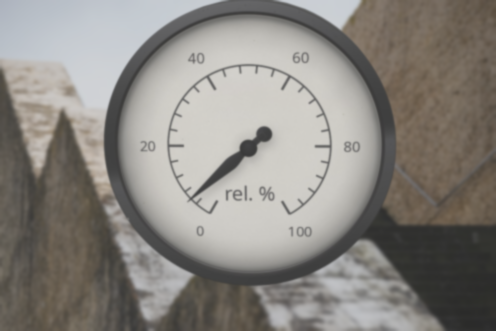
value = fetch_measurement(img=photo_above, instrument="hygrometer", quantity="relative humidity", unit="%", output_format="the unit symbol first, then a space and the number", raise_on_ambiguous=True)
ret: % 6
